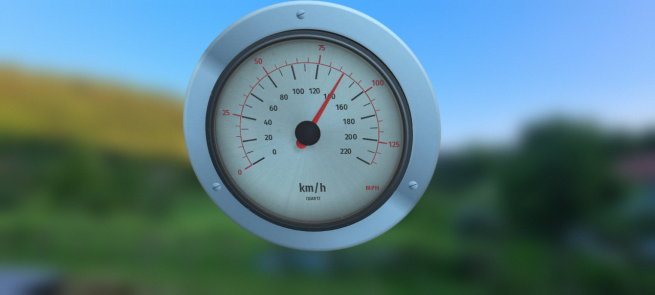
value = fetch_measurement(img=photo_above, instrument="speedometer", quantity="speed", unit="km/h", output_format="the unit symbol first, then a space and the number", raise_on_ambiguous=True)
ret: km/h 140
